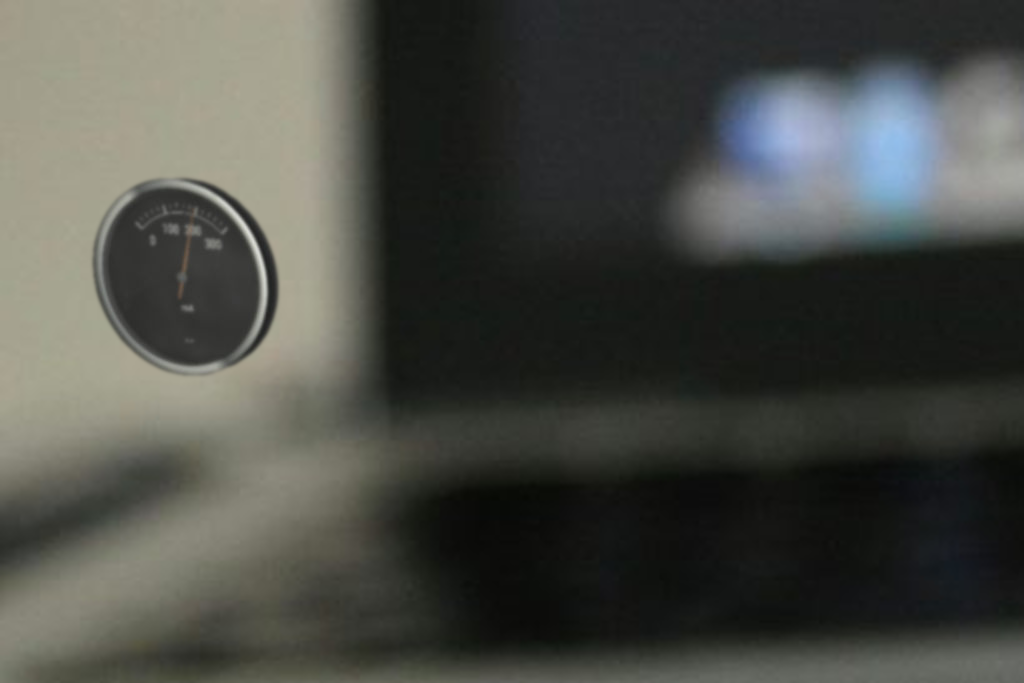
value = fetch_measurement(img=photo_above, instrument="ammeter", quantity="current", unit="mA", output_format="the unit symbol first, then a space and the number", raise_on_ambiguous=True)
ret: mA 200
